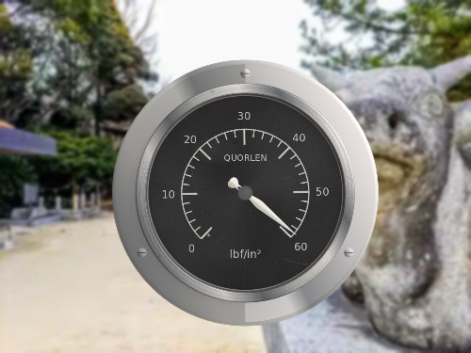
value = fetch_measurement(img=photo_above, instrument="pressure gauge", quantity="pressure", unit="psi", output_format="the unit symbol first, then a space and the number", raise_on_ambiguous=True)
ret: psi 59
